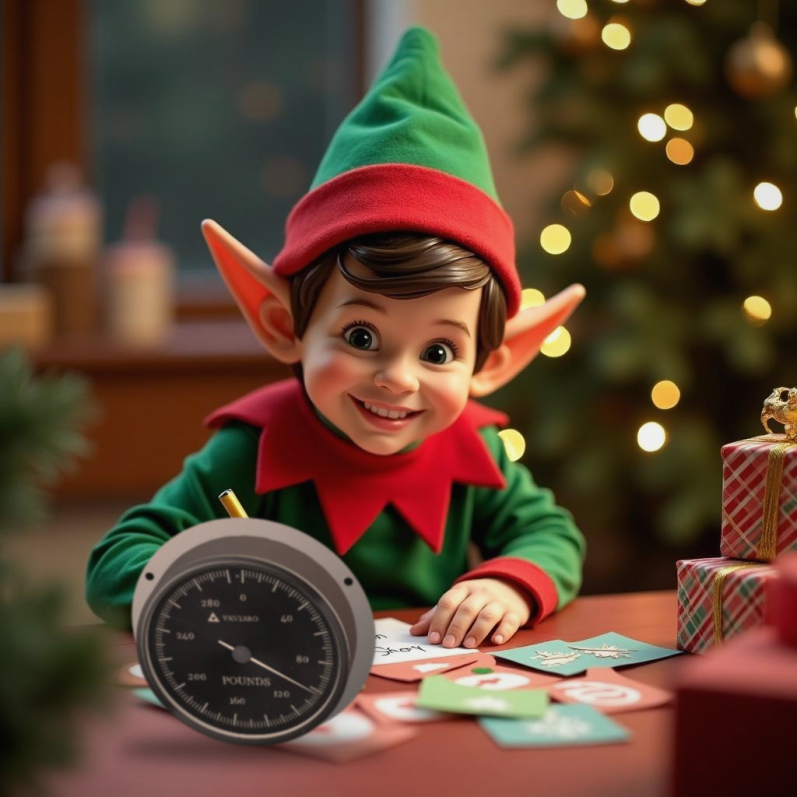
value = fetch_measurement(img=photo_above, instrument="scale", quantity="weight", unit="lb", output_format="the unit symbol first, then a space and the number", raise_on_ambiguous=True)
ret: lb 100
